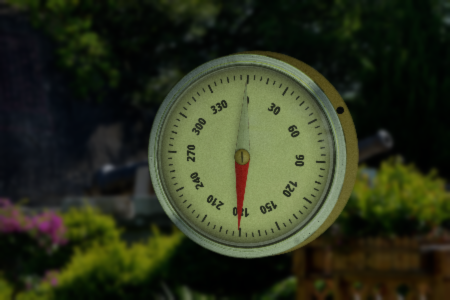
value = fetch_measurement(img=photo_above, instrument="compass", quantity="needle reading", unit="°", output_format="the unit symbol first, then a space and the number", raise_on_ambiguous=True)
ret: ° 180
